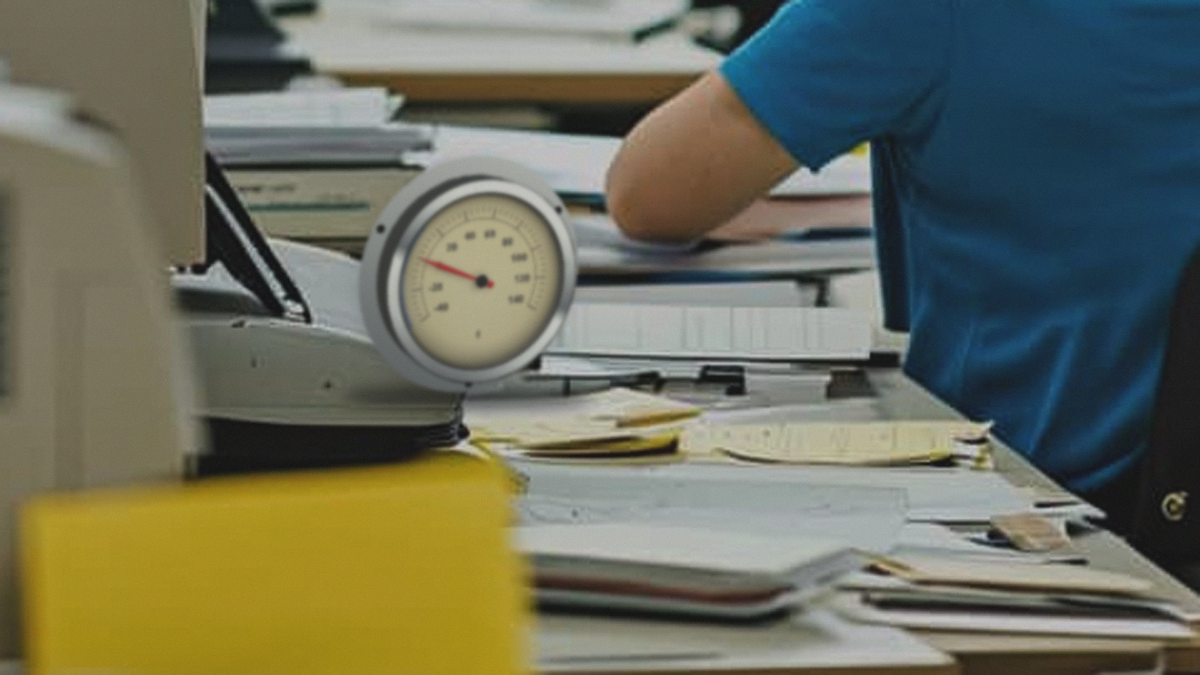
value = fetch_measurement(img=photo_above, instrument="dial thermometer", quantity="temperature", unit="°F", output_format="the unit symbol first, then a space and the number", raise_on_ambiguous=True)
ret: °F 0
